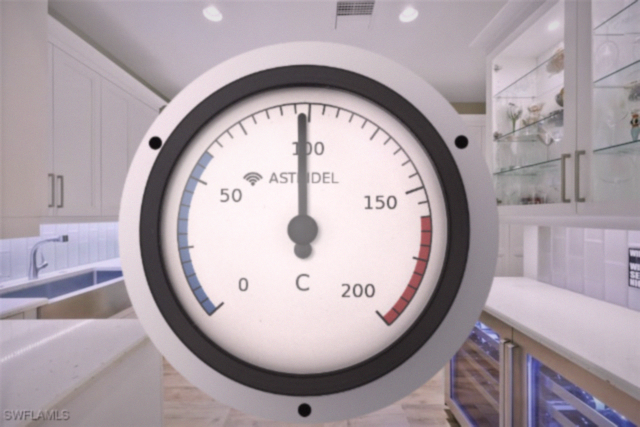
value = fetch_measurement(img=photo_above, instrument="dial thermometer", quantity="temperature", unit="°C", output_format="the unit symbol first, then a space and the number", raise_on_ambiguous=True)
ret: °C 97.5
